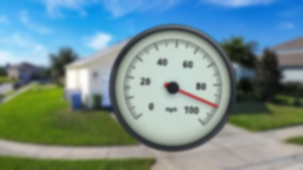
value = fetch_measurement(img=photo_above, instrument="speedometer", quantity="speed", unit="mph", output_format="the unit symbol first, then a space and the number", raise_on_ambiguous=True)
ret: mph 90
